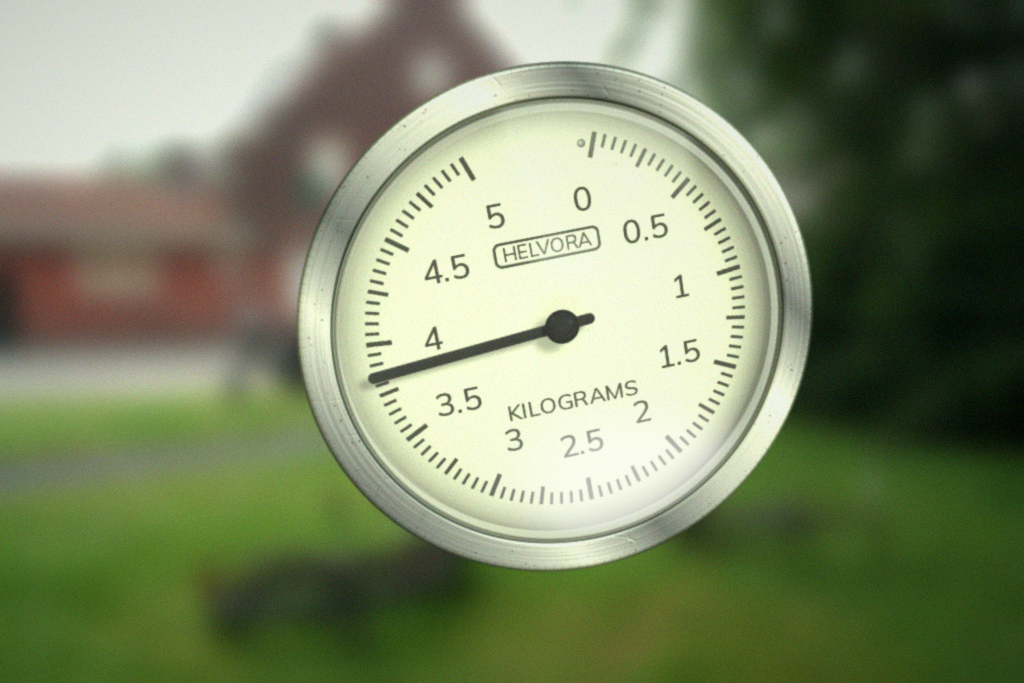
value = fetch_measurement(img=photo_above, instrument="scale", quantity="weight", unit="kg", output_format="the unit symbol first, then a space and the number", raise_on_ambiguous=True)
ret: kg 3.85
